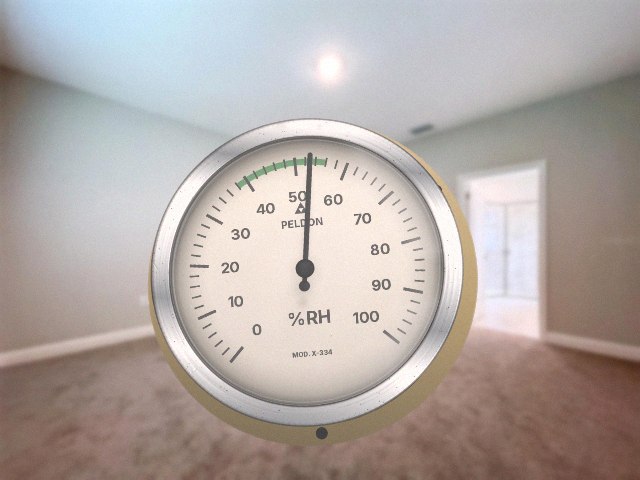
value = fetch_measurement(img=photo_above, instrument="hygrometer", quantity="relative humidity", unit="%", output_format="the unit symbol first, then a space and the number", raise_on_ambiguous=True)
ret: % 53
